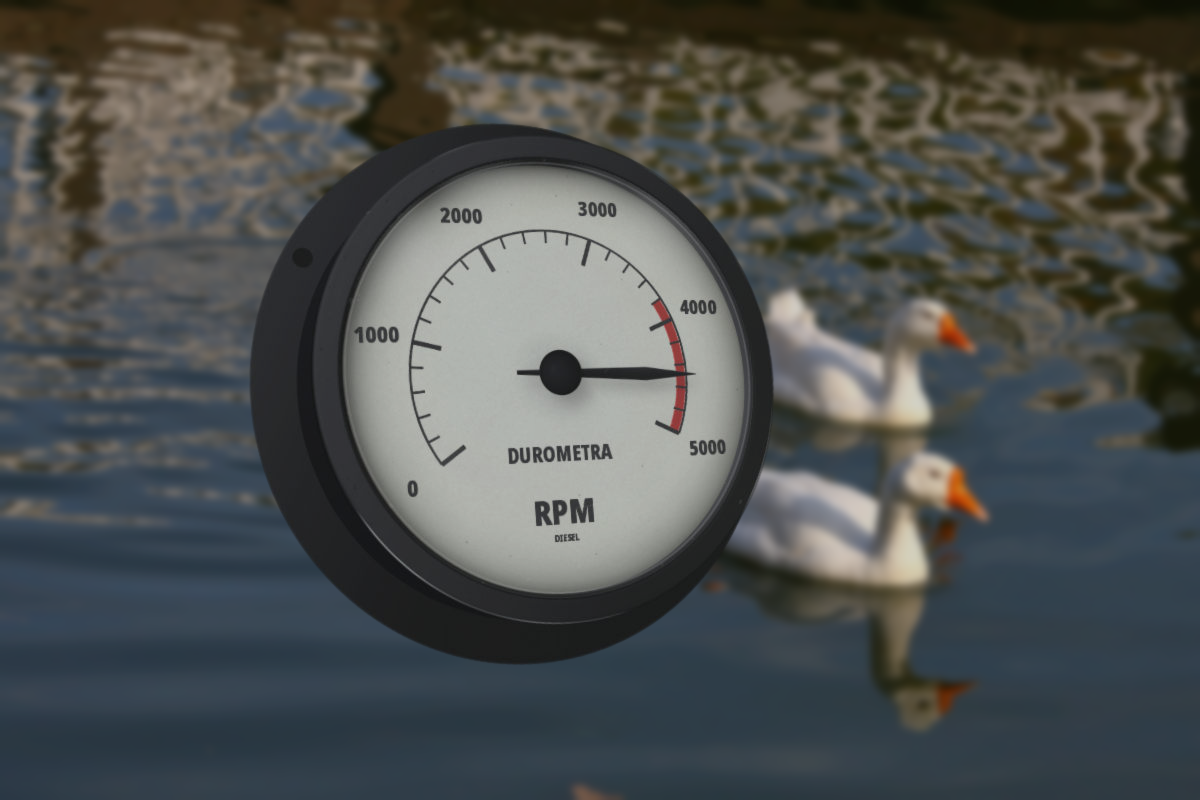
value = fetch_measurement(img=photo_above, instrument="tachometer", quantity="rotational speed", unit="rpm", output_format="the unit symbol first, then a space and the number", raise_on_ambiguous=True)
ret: rpm 4500
